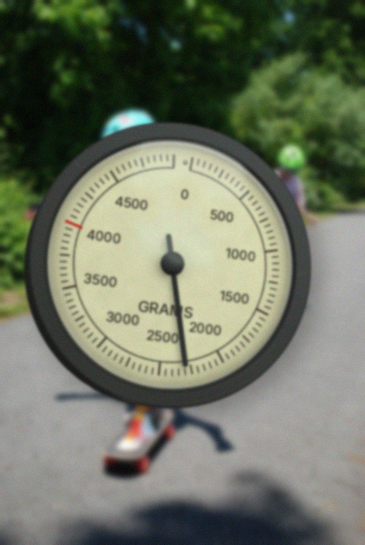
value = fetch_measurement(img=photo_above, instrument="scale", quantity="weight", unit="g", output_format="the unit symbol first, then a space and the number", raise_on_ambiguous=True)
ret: g 2300
